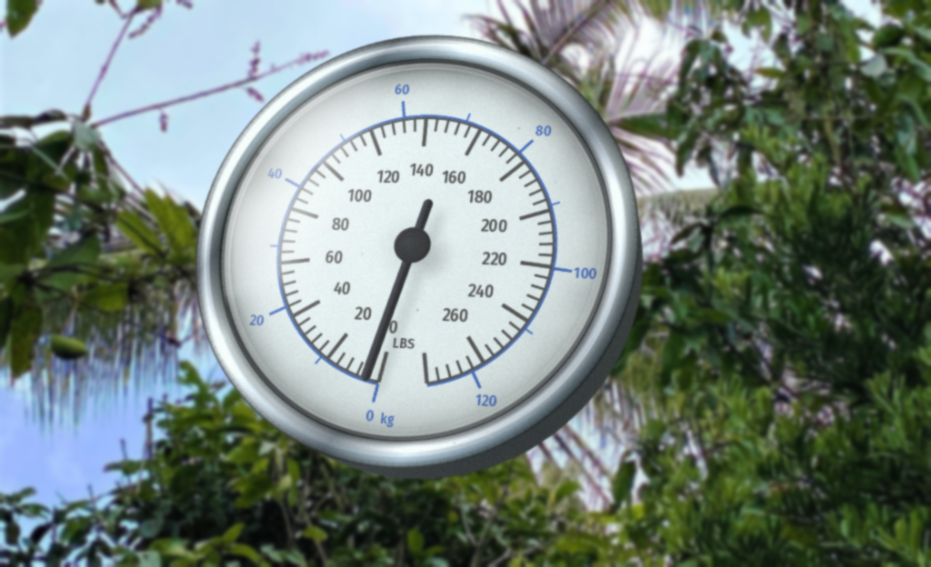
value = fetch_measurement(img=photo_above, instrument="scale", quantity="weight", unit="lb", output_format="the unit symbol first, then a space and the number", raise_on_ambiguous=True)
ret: lb 4
